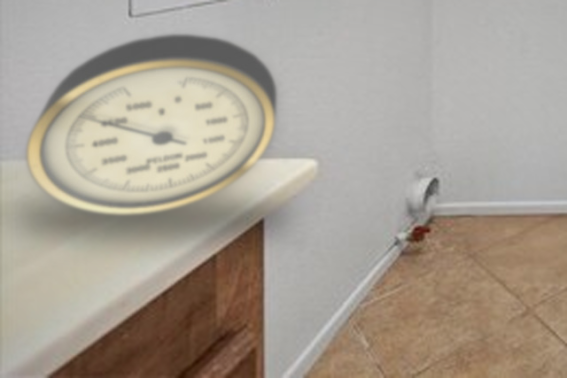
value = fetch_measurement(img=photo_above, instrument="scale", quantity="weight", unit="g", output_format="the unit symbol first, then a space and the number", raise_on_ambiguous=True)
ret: g 4500
